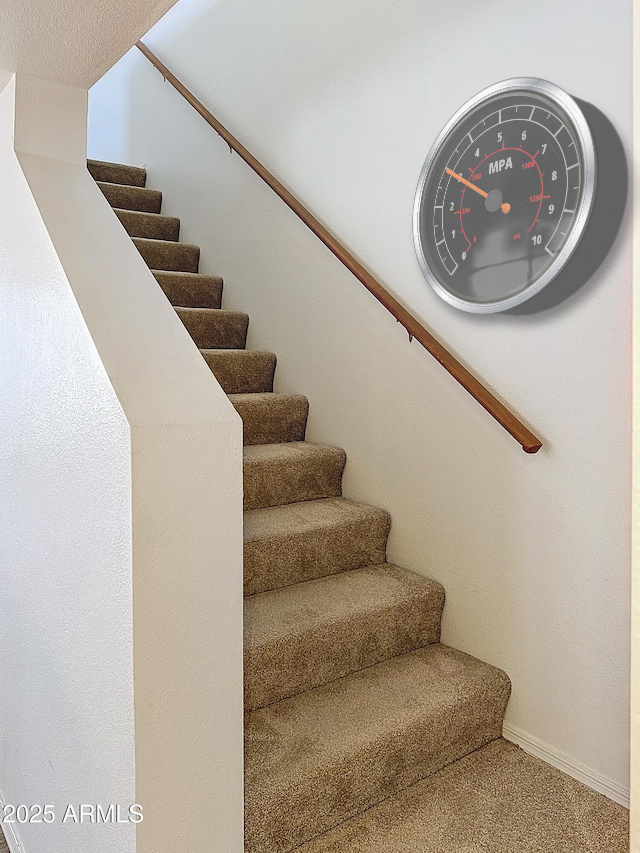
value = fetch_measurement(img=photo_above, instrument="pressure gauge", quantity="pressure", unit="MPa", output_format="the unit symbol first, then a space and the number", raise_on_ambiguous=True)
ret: MPa 3
